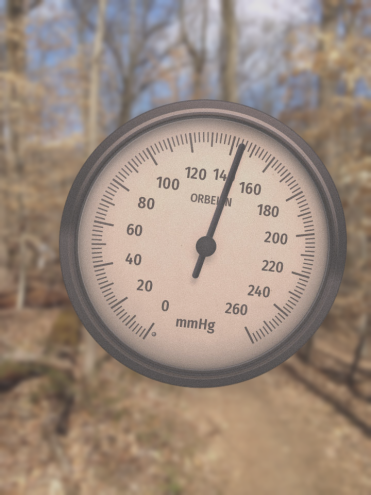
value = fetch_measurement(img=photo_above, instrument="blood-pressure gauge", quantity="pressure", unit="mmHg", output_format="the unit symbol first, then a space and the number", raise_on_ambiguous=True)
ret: mmHg 144
